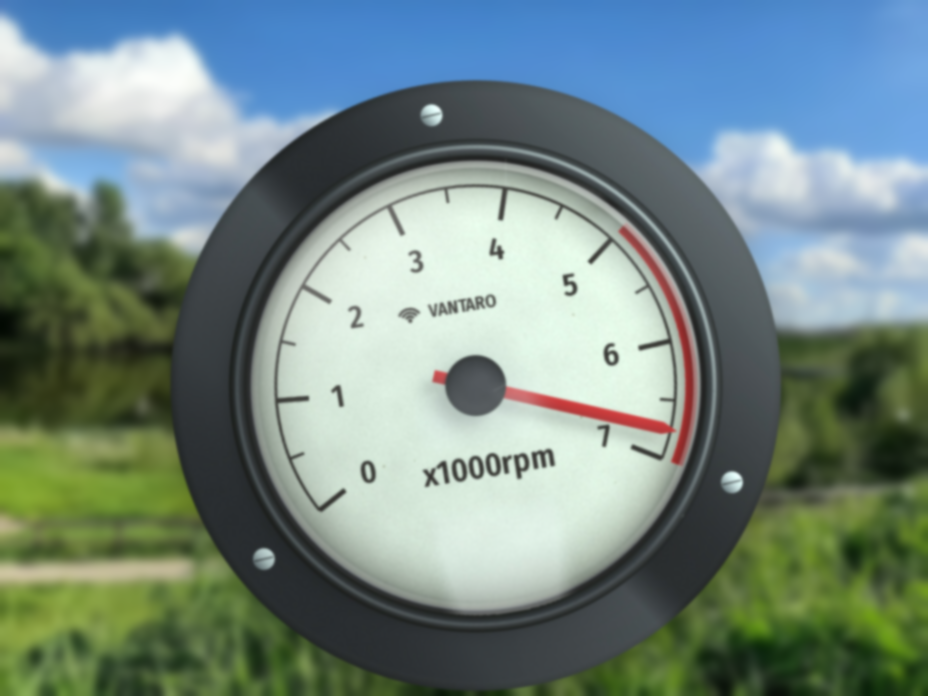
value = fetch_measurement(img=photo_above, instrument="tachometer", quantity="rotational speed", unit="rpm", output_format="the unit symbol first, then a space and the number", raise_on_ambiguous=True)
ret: rpm 6750
